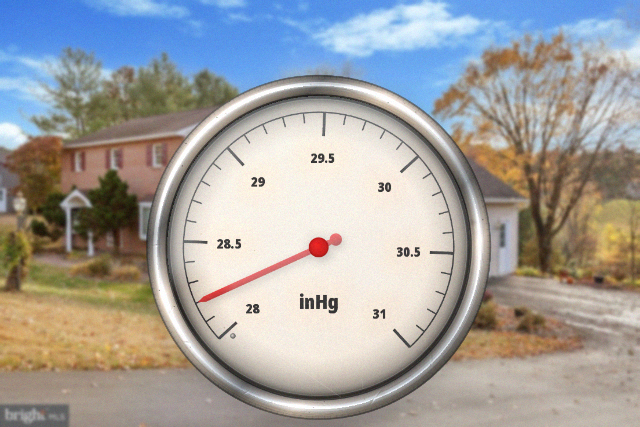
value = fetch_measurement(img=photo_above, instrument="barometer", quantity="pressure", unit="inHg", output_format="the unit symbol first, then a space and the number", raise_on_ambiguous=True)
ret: inHg 28.2
